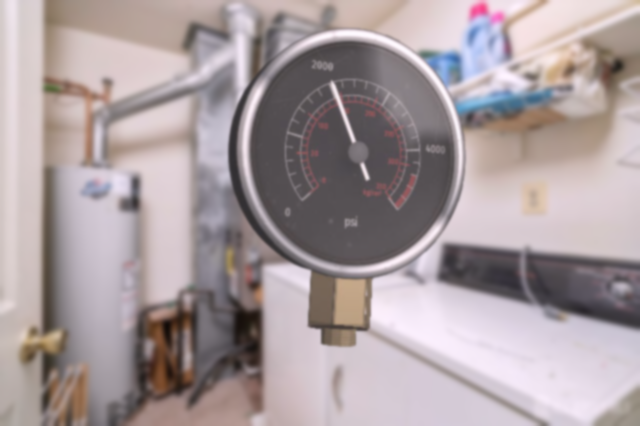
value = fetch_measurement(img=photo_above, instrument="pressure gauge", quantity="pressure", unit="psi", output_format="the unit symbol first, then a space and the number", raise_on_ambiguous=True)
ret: psi 2000
